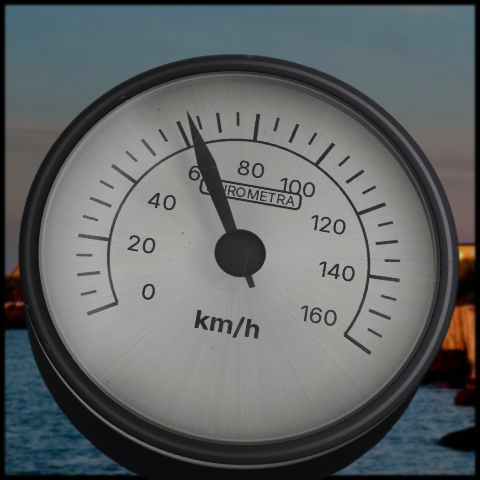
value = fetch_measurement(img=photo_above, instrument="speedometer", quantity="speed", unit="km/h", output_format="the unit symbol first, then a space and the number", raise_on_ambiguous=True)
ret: km/h 62.5
